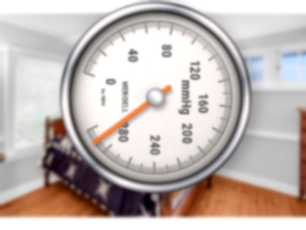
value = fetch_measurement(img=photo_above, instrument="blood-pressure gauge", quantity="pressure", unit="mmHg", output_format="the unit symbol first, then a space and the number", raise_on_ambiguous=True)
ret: mmHg 290
